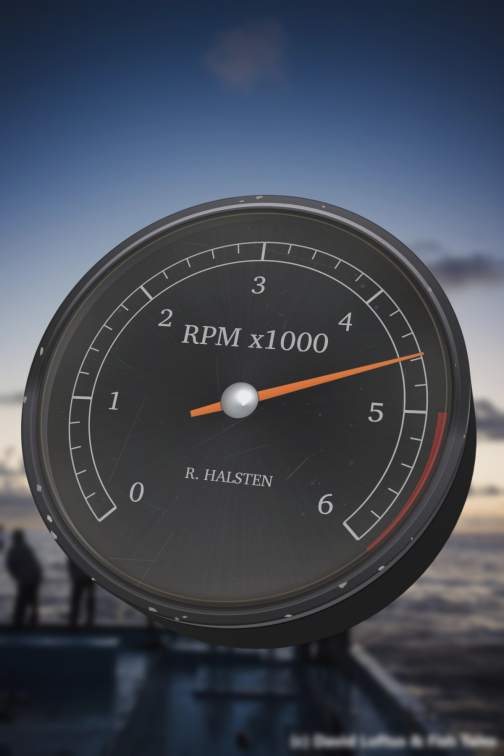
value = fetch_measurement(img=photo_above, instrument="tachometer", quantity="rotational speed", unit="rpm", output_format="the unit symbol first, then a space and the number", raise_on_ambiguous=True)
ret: rpm 4600
